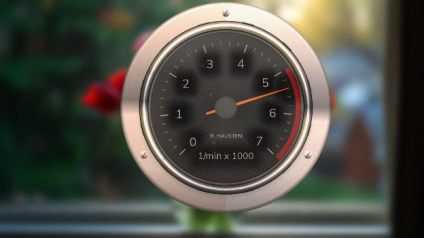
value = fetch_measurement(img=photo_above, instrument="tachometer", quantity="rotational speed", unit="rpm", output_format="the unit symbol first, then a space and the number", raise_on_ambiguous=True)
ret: rpm 5400
